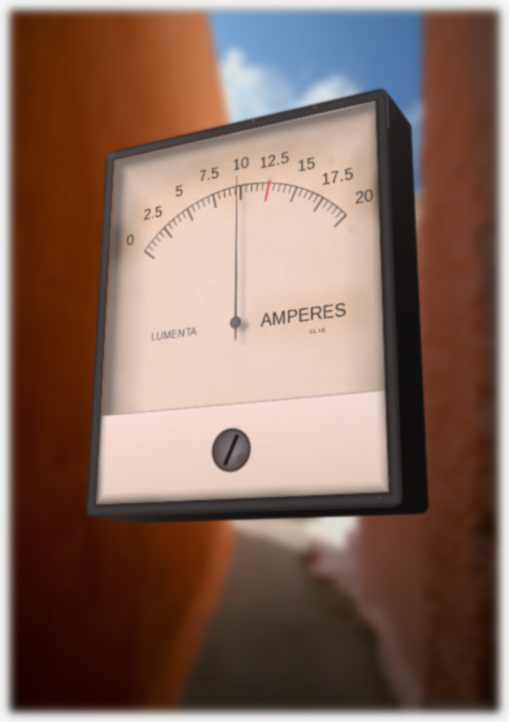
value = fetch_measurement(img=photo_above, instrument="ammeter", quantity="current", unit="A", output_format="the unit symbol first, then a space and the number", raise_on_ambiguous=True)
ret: A 10
